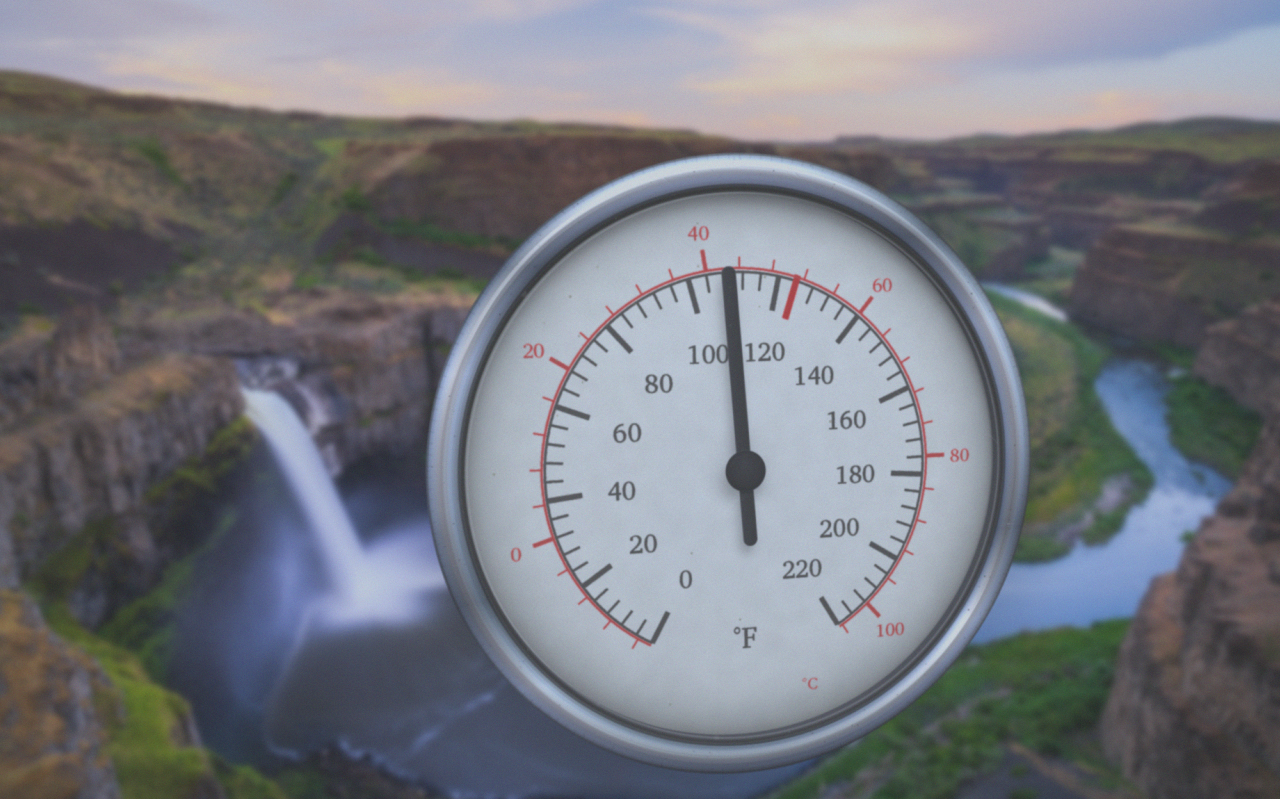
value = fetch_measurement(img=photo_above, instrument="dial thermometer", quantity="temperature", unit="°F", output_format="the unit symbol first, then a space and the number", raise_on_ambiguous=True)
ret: °F 108
